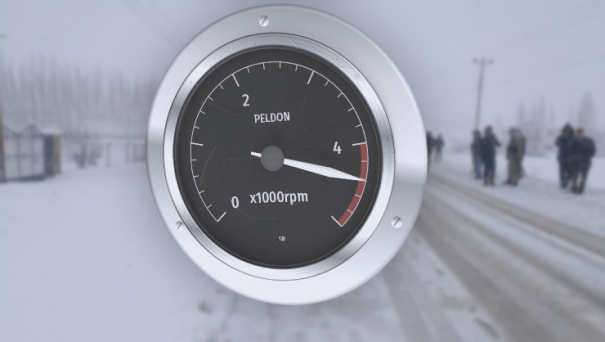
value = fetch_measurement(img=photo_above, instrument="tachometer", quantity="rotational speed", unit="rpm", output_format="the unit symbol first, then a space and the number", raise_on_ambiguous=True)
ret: rpm 4400
